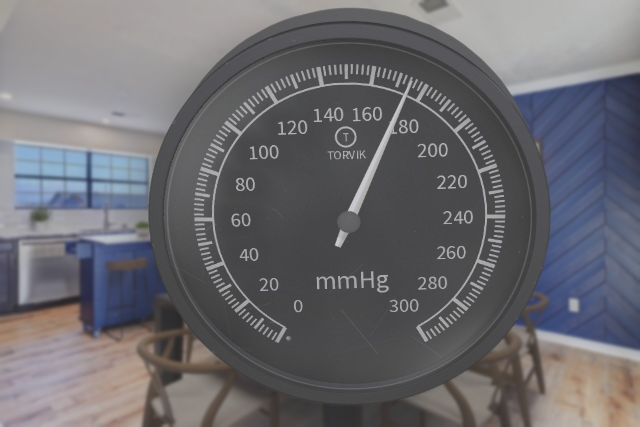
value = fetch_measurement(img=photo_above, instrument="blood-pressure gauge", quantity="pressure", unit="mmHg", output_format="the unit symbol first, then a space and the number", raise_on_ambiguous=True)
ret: mmHg 174
